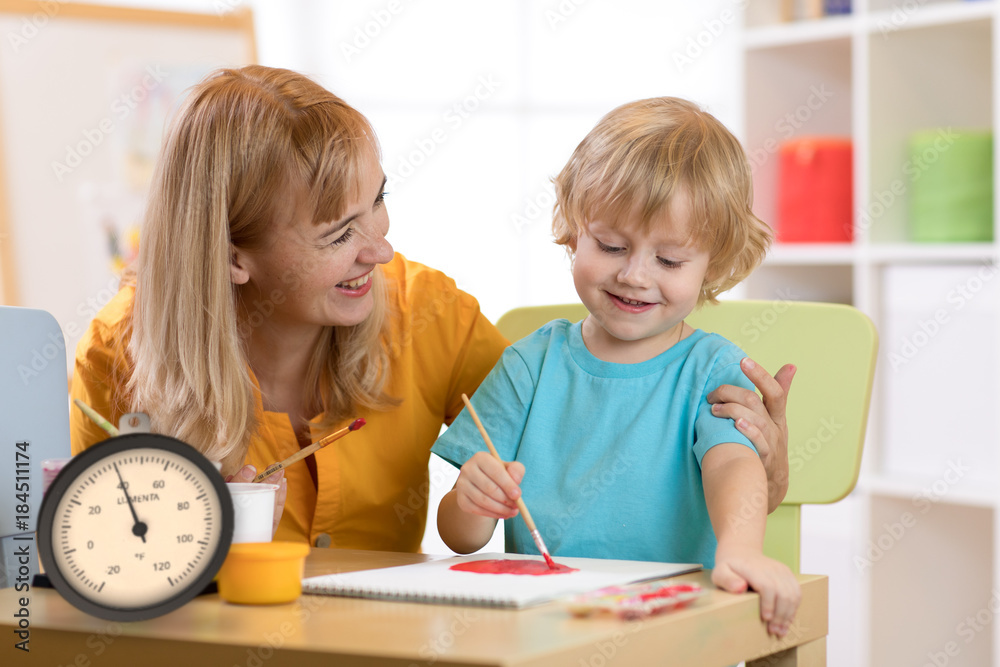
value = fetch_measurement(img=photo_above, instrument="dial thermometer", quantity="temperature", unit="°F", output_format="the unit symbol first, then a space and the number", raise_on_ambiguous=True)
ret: °F 40
